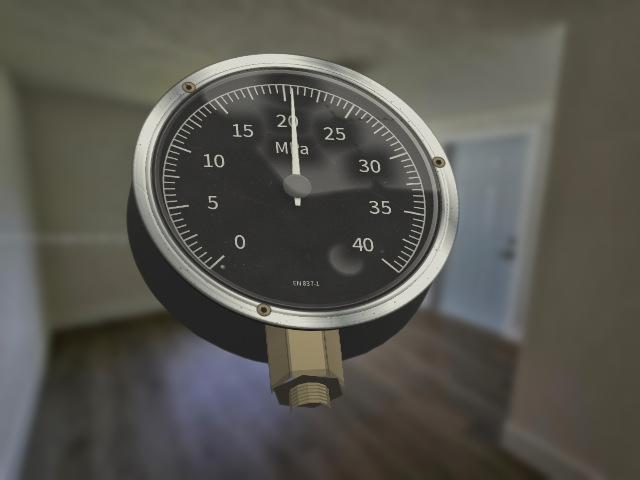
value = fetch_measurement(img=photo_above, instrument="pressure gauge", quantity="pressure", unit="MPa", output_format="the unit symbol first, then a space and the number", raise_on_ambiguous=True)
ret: MPa 20.5
